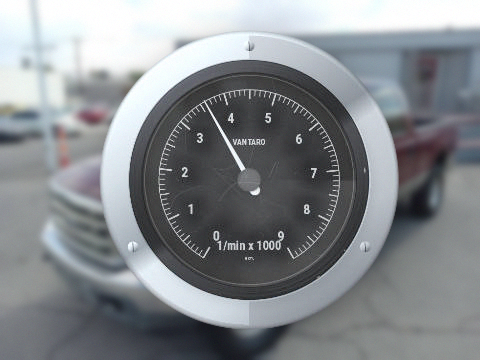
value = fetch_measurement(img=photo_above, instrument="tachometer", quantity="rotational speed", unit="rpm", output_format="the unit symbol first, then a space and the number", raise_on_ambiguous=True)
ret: rpm 3600
